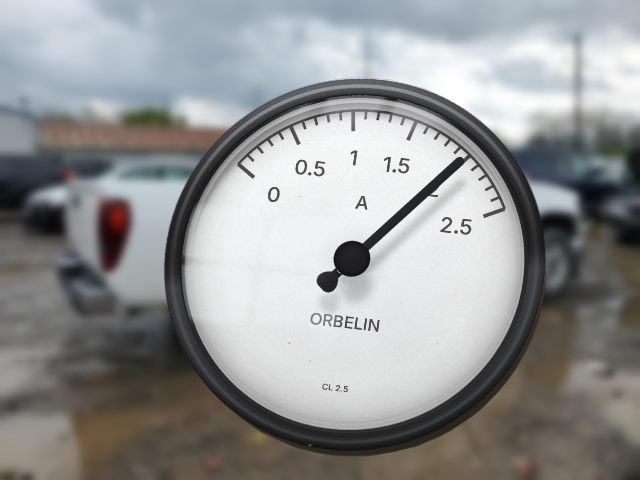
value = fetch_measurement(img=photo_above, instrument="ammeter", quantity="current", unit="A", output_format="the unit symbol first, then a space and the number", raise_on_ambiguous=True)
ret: A 2
